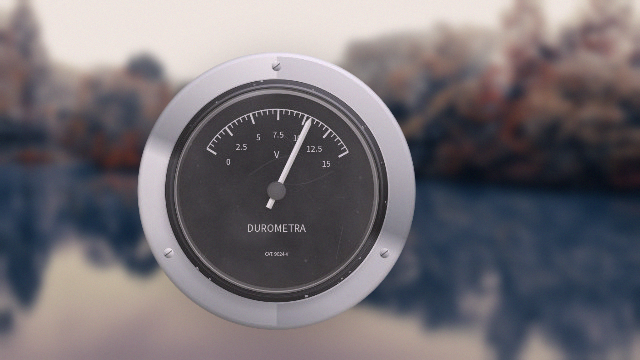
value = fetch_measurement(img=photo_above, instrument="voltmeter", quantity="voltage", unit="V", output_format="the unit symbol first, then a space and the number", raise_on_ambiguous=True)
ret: V 10.5
